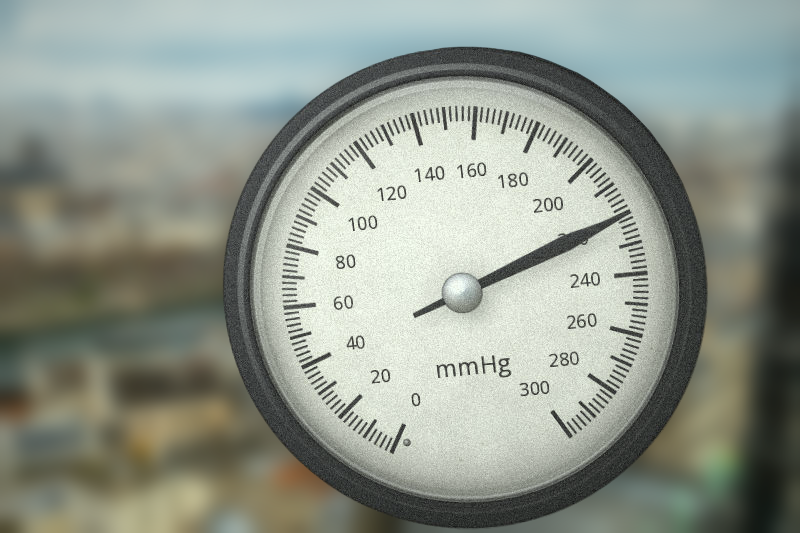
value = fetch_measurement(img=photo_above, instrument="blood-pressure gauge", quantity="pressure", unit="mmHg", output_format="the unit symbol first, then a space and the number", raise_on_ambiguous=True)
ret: mmHg 220
